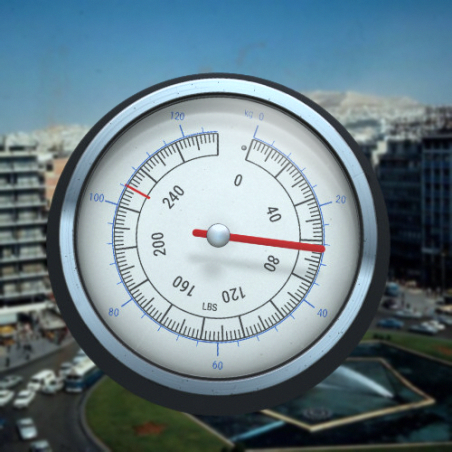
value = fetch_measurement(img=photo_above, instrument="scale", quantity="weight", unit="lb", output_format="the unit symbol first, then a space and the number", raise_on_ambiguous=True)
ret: lb 64
